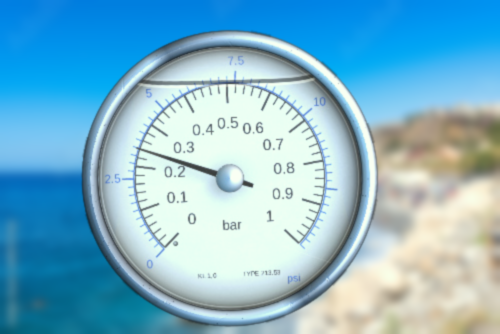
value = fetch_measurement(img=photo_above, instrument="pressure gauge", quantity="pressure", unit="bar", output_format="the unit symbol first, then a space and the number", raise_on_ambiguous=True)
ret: bar 0.24
